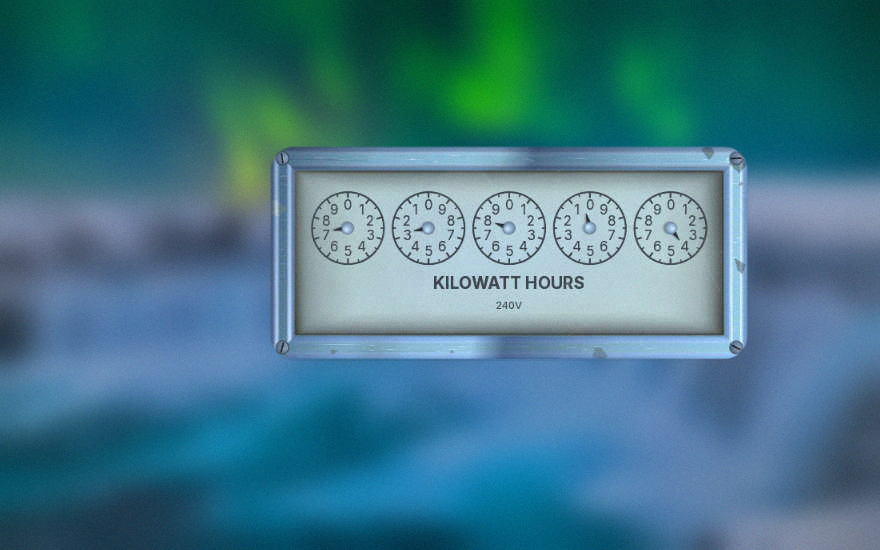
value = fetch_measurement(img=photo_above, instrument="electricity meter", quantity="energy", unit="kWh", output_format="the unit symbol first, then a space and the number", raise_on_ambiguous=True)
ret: kWh 72804
